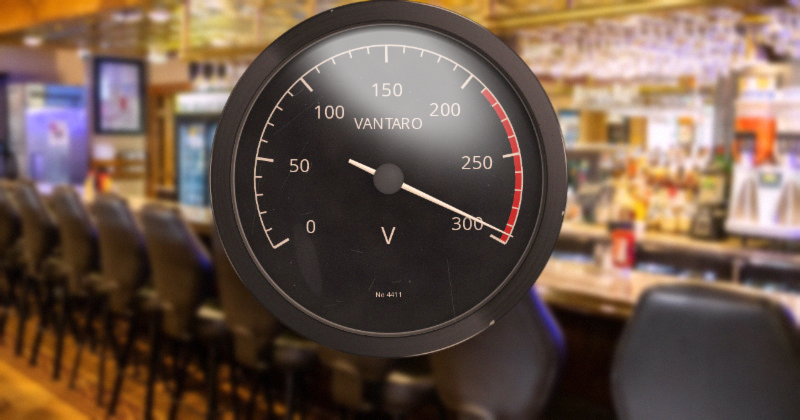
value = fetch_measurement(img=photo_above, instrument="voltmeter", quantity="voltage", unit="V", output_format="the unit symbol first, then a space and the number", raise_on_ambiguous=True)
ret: V 295
